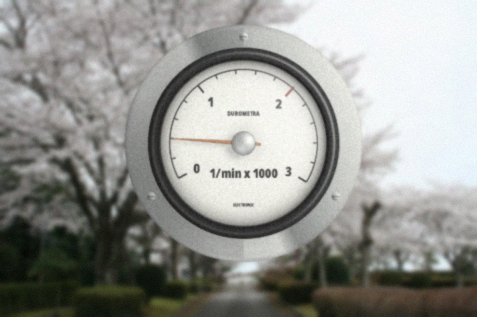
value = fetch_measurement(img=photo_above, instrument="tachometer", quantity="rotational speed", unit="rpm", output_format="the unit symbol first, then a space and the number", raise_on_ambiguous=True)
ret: rpm 400
